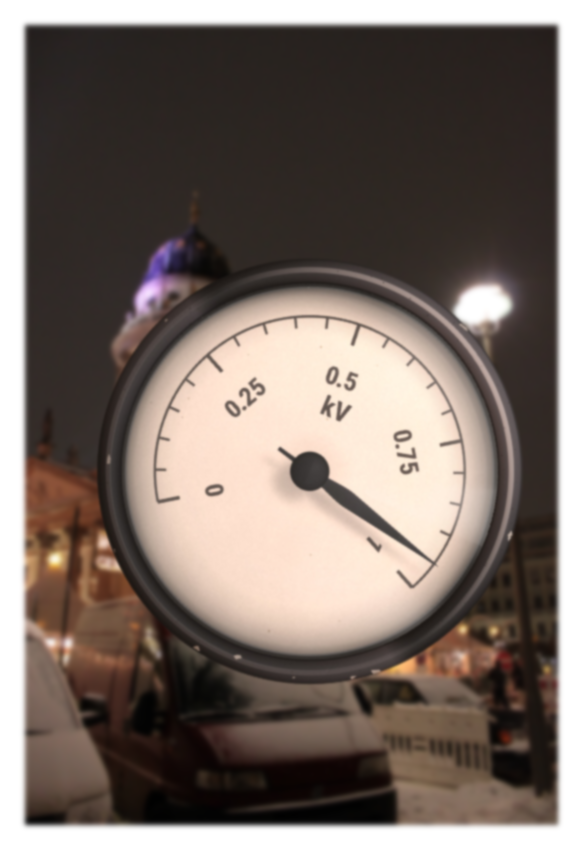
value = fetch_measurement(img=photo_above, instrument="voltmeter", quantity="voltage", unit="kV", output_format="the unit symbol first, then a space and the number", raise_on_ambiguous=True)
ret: kV 0.95
